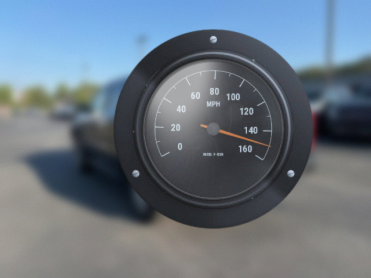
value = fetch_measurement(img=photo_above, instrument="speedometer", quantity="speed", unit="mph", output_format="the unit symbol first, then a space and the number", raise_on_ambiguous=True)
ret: mph 150
